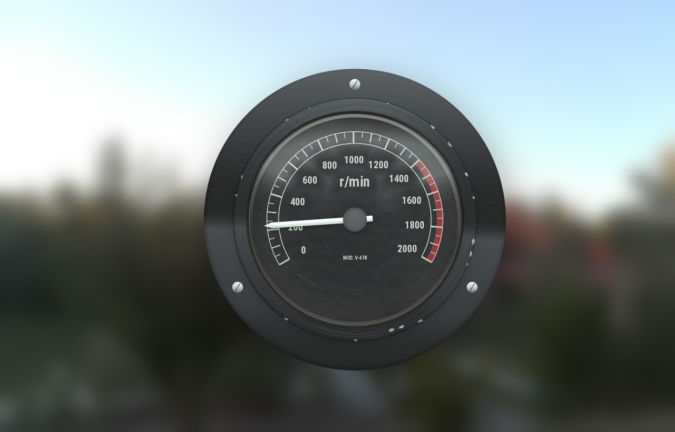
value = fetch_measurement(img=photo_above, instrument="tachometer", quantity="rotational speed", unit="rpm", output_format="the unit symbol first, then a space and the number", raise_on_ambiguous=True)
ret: rpm 225
